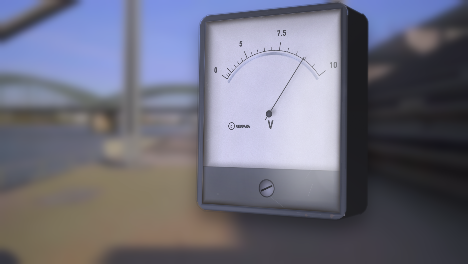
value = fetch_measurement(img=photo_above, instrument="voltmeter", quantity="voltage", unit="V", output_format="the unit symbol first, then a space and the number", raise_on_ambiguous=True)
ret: V 9
